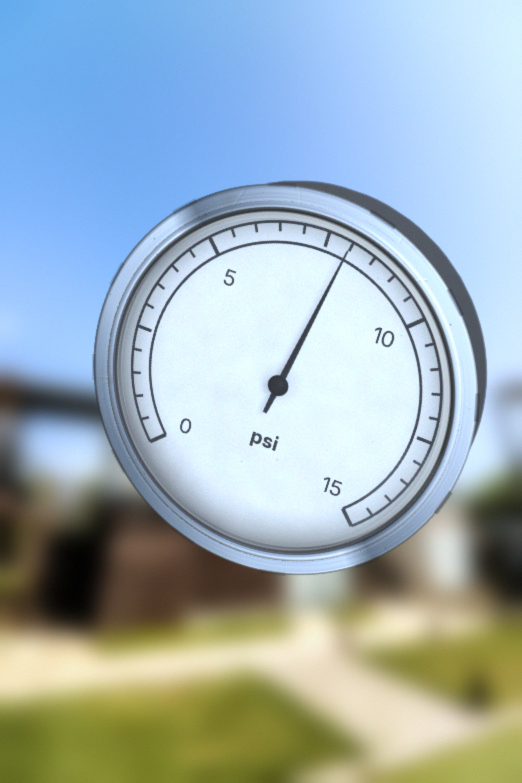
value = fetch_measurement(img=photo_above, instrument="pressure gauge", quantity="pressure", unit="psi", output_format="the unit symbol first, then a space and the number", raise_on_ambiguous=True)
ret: psi 8
